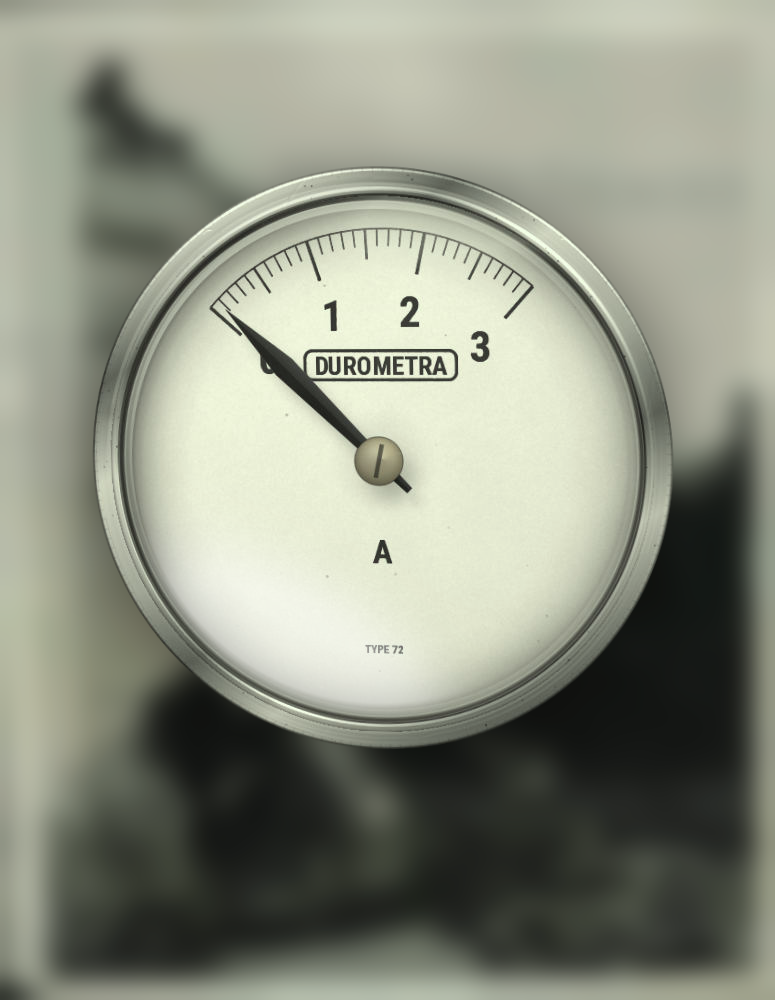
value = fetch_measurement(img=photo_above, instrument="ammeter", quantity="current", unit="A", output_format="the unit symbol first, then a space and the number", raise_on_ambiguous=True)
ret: A 0.1
